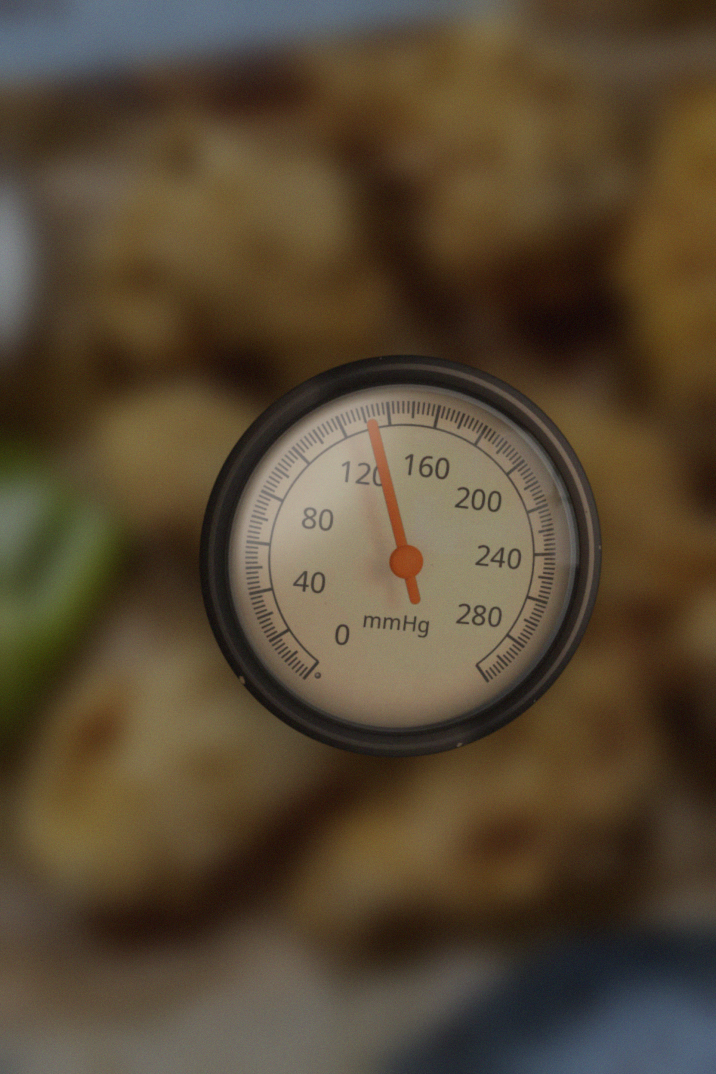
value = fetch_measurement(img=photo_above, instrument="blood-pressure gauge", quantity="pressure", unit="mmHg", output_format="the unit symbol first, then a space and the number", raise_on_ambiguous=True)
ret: mmHg 132
